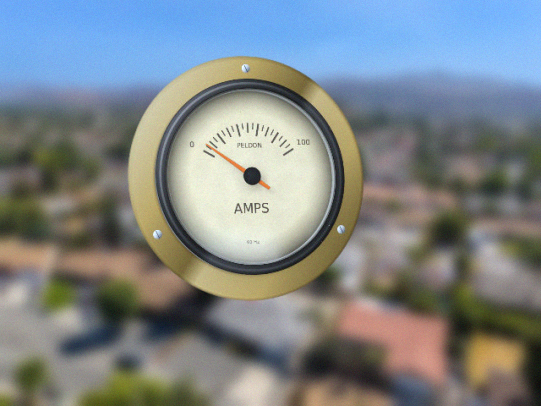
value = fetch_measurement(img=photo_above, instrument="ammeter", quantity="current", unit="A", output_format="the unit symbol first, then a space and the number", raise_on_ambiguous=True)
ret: A 5
